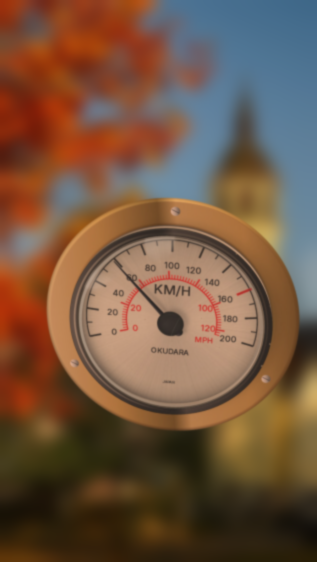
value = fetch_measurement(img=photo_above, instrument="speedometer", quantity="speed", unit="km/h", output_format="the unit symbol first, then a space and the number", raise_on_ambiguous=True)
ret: km/h 60
